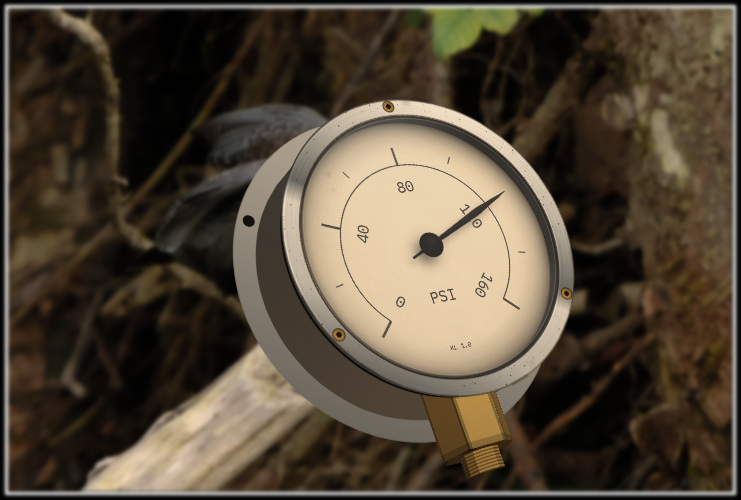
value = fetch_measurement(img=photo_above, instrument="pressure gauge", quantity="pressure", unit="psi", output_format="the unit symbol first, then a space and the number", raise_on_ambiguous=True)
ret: psi 120
